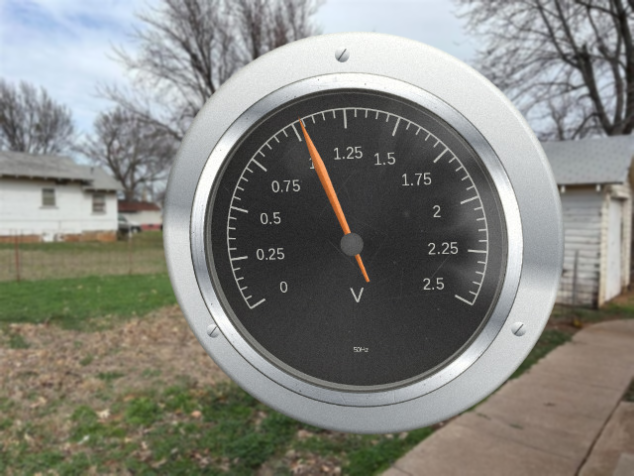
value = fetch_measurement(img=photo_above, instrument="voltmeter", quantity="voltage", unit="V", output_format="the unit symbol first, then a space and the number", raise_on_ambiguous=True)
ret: V 1.05
